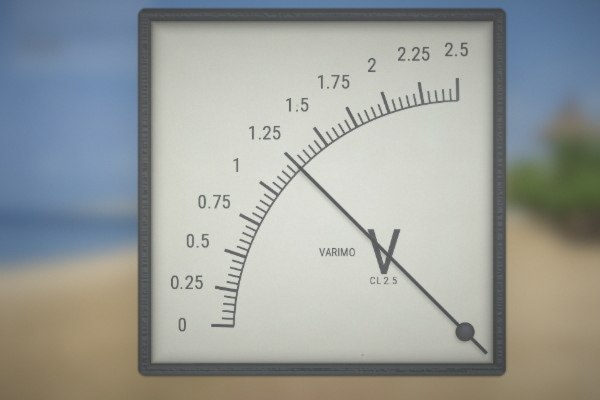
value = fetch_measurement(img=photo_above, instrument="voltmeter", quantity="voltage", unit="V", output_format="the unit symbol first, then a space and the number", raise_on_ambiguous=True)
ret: V 1.25
